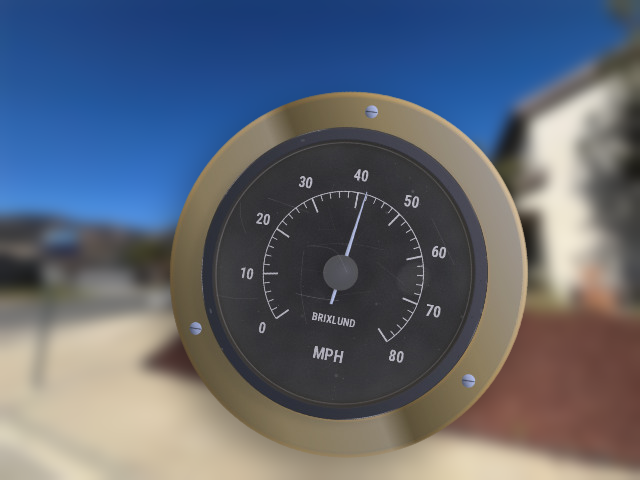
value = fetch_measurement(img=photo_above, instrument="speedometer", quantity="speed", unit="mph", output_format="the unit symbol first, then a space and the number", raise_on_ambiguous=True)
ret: mph 42
